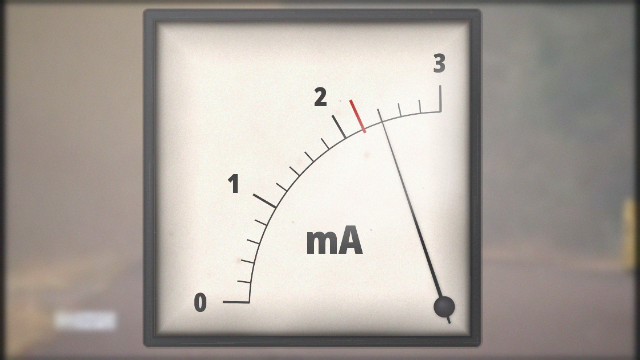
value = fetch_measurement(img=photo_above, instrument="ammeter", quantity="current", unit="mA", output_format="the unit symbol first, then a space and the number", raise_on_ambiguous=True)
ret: mA 2.4
